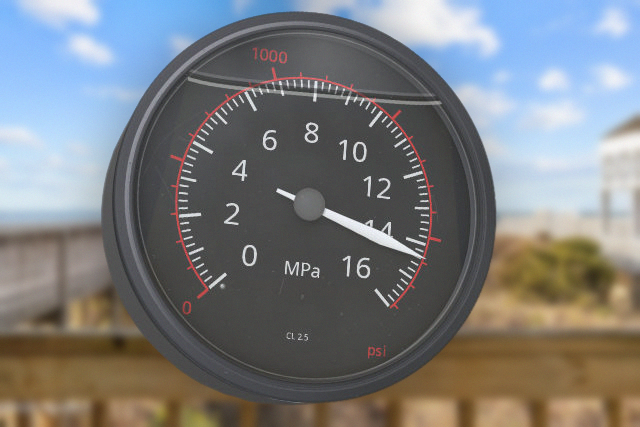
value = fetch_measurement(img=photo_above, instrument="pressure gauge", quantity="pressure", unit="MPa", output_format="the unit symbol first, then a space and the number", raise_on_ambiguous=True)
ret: MPa 14.4
